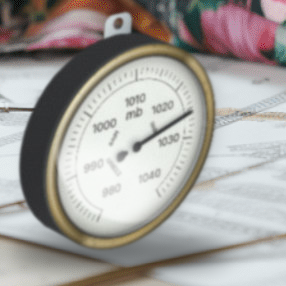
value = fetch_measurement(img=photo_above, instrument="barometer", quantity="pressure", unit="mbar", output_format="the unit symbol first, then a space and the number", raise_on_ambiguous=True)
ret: mbar 1025
